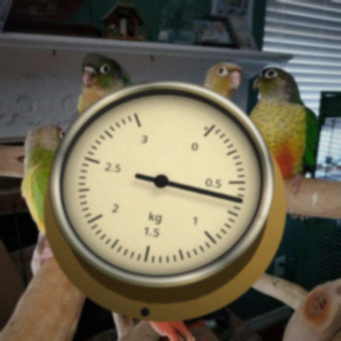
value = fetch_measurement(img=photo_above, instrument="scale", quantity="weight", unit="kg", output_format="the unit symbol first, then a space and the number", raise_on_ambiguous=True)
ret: kg 0.65
